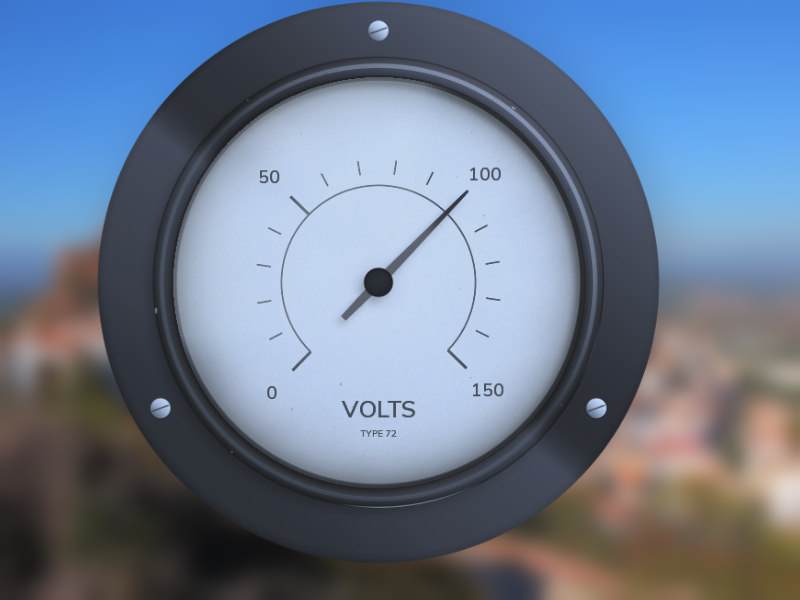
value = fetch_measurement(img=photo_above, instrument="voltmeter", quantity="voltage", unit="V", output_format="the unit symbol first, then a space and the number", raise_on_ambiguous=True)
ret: V 100
